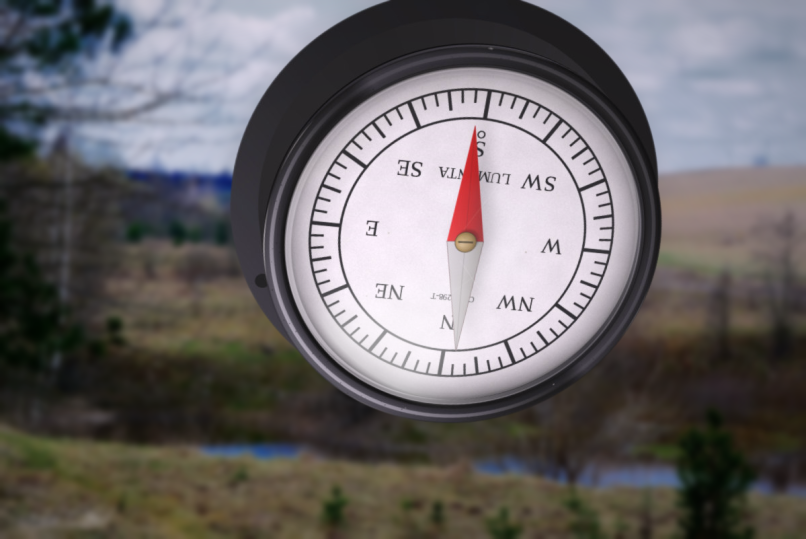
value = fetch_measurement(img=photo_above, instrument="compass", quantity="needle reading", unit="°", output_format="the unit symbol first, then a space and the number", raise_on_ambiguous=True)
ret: ° 175
